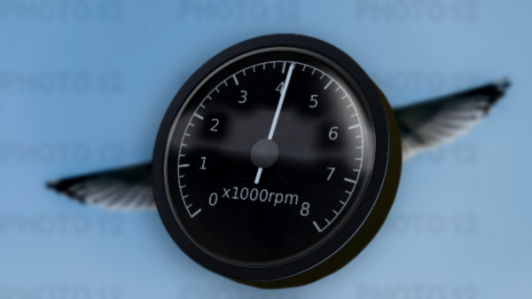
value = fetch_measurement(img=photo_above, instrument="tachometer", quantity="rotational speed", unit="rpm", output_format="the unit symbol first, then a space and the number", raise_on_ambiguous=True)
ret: rpm 4200
